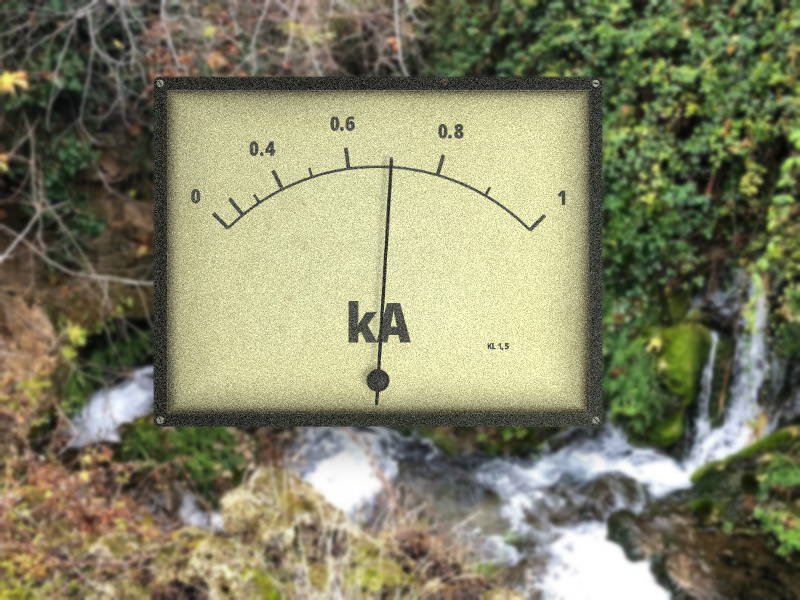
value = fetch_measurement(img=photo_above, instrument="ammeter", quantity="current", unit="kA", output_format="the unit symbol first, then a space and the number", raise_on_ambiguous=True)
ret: kA 0.7
